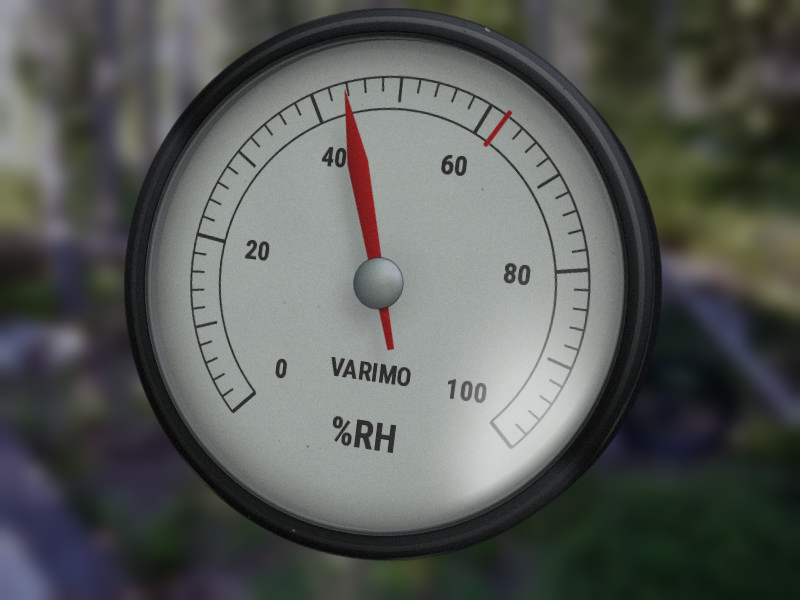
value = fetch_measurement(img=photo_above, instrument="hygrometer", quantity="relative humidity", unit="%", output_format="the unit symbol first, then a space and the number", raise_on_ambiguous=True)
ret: % 44
